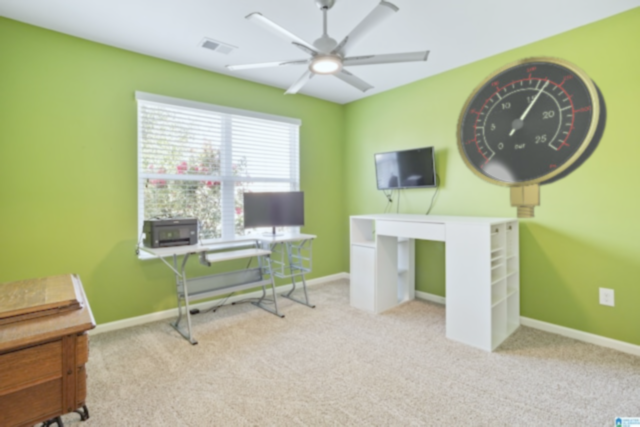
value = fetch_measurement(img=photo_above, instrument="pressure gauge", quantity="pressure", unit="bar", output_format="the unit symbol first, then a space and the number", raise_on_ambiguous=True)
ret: bar 16
